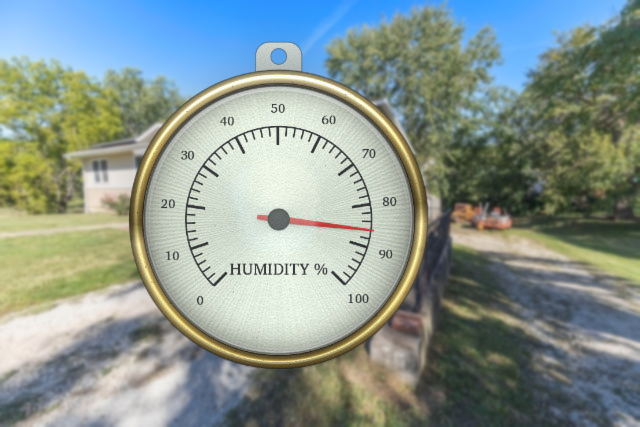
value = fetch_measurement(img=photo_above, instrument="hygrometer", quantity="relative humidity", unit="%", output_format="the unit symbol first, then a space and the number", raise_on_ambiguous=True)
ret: % 86
